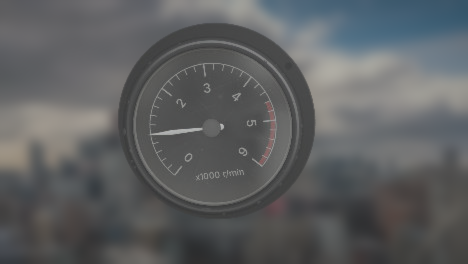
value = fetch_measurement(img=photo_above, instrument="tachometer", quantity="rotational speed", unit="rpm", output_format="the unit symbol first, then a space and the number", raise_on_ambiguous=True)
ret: rpm 1000
